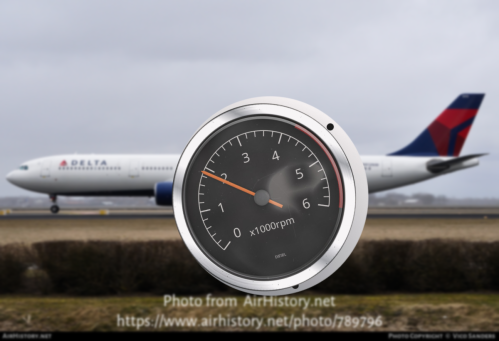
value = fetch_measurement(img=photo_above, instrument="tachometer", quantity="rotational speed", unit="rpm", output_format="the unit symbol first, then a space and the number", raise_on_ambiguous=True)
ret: rpm 1900
